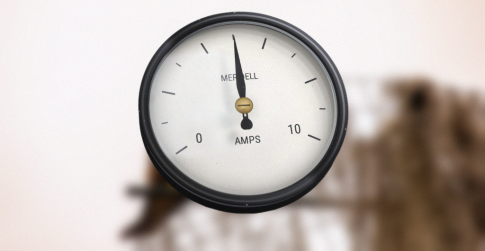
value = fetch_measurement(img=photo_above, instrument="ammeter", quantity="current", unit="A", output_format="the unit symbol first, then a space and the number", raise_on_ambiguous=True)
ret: A 5
